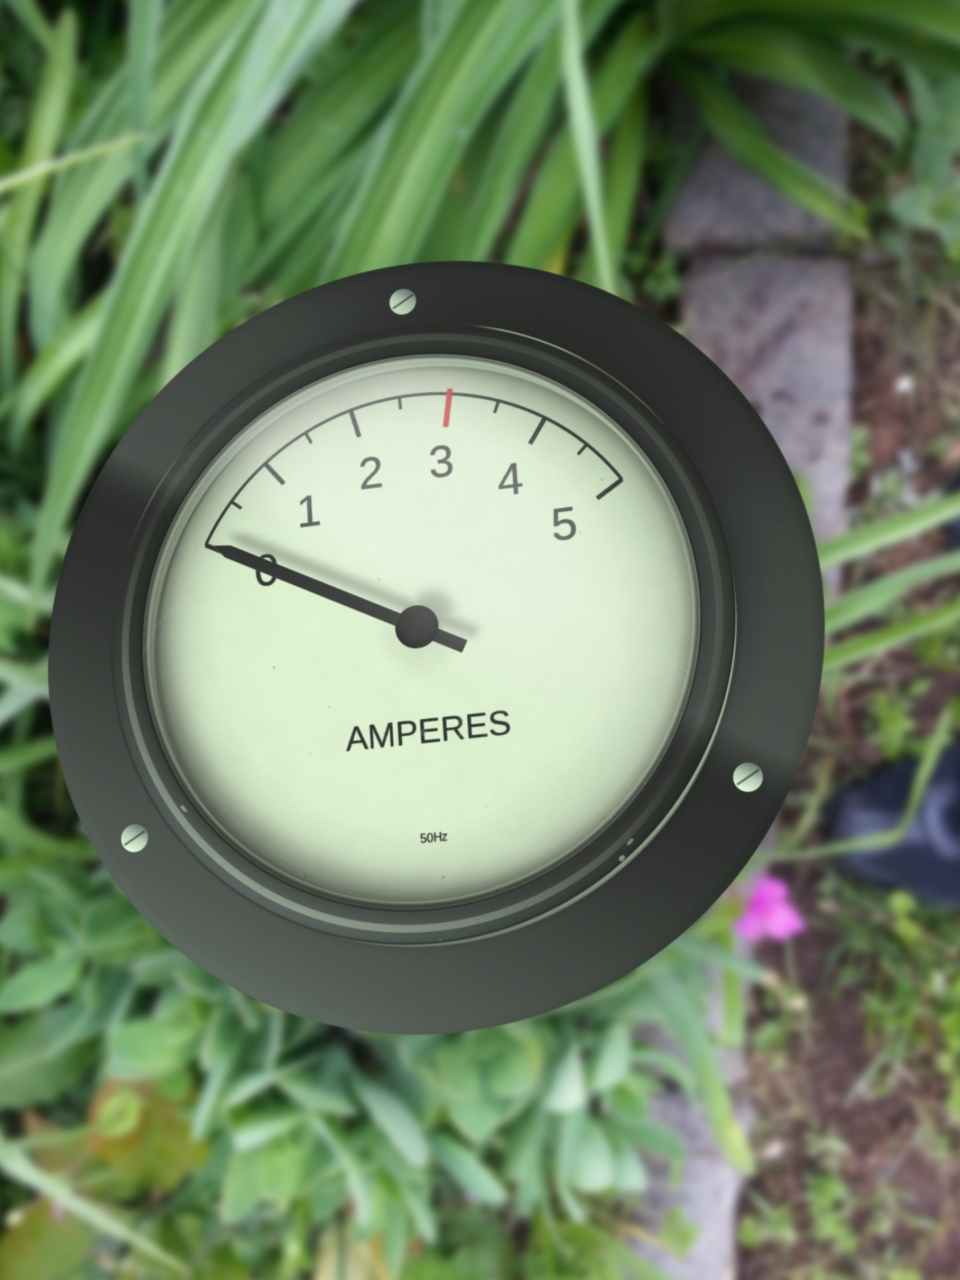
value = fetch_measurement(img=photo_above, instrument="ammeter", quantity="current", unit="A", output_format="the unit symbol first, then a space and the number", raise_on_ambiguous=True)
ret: A 0
